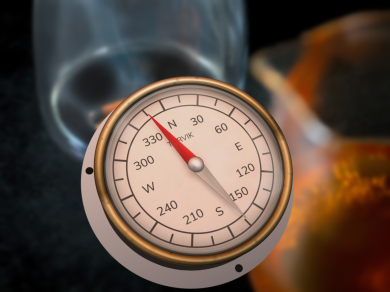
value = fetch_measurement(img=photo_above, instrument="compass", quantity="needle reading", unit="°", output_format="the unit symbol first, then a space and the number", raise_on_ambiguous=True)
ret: ° 345
